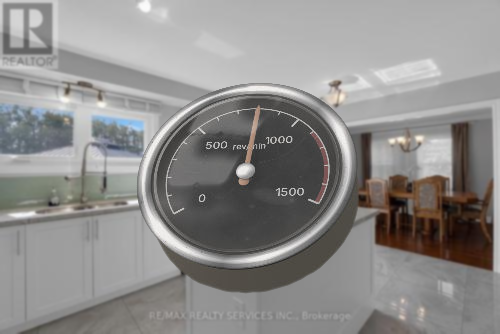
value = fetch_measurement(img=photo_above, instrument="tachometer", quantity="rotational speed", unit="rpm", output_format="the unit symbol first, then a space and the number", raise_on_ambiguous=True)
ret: rpm 800
